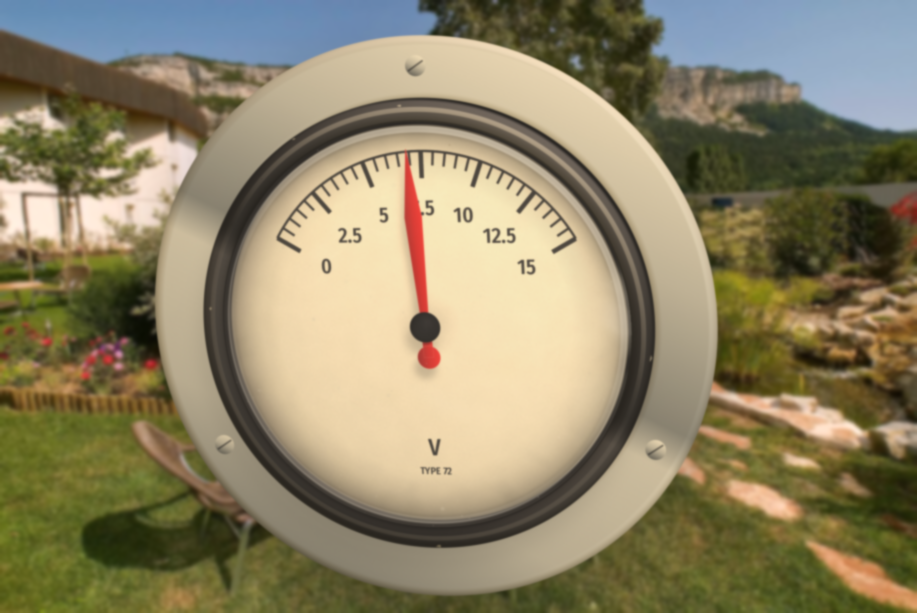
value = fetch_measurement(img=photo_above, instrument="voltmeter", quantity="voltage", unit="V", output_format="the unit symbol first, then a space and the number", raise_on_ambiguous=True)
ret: V 7
